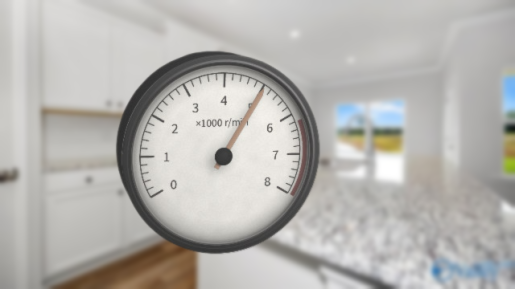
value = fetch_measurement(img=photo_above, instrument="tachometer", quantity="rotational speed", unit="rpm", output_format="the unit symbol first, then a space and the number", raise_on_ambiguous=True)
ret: rpm 5000
